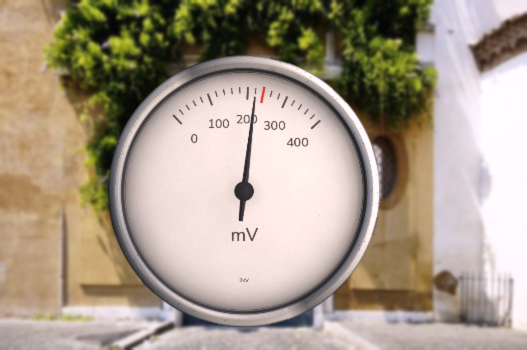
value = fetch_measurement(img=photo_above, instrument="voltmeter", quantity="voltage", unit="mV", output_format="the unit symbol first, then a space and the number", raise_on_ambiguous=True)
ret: mV 220
